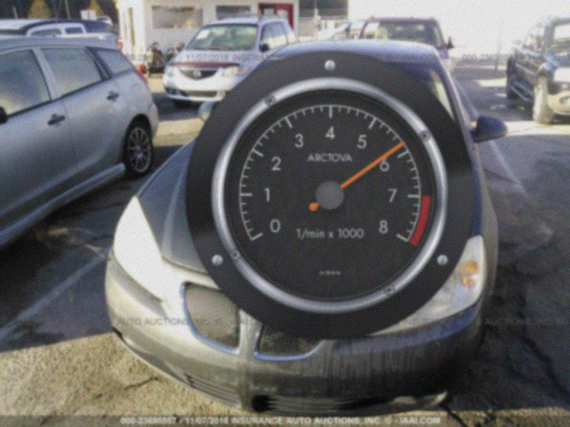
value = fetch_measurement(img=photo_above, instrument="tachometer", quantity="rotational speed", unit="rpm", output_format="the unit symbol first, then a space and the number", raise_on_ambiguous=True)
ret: rpm 5800
